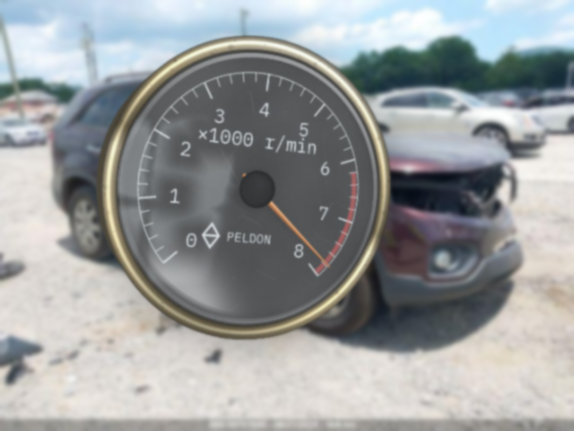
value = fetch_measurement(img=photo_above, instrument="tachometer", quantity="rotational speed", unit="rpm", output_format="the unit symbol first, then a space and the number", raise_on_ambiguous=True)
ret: rpm 7800
